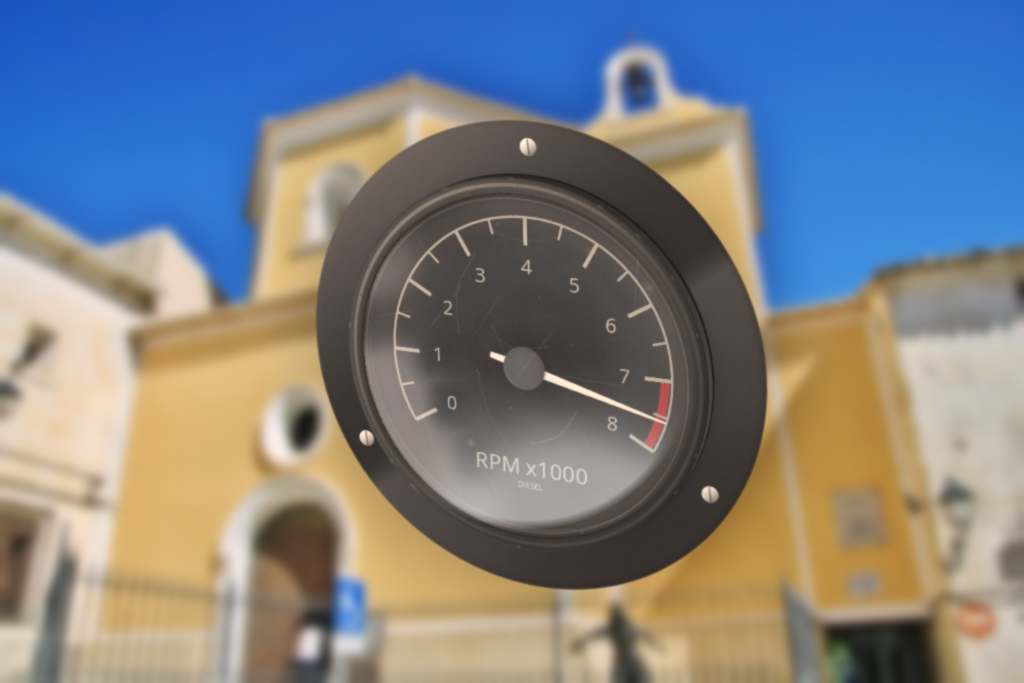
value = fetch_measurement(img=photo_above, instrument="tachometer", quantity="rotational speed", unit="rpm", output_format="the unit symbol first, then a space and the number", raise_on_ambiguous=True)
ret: rpm 7500
